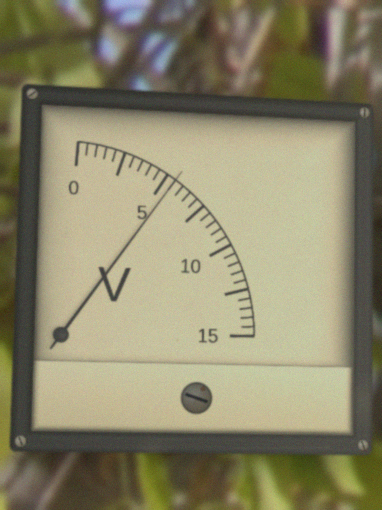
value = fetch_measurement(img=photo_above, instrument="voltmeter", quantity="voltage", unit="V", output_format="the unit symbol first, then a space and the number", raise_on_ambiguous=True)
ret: V 5.5
